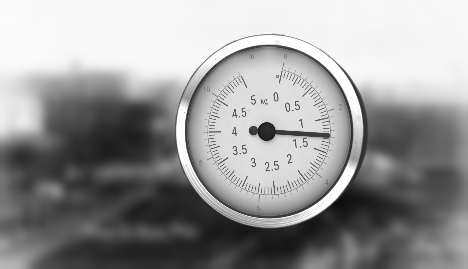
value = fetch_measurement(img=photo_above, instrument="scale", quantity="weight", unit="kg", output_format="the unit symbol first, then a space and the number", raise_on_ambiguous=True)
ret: kg 1.25
